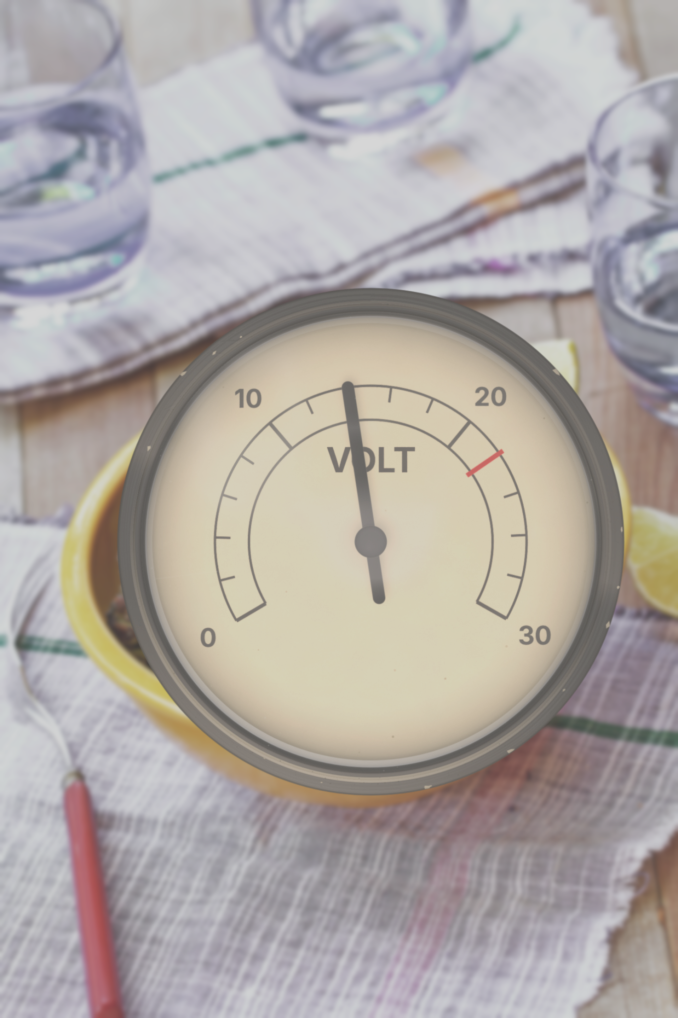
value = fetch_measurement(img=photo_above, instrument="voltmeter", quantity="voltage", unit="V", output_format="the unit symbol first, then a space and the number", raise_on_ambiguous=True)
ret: V 14
